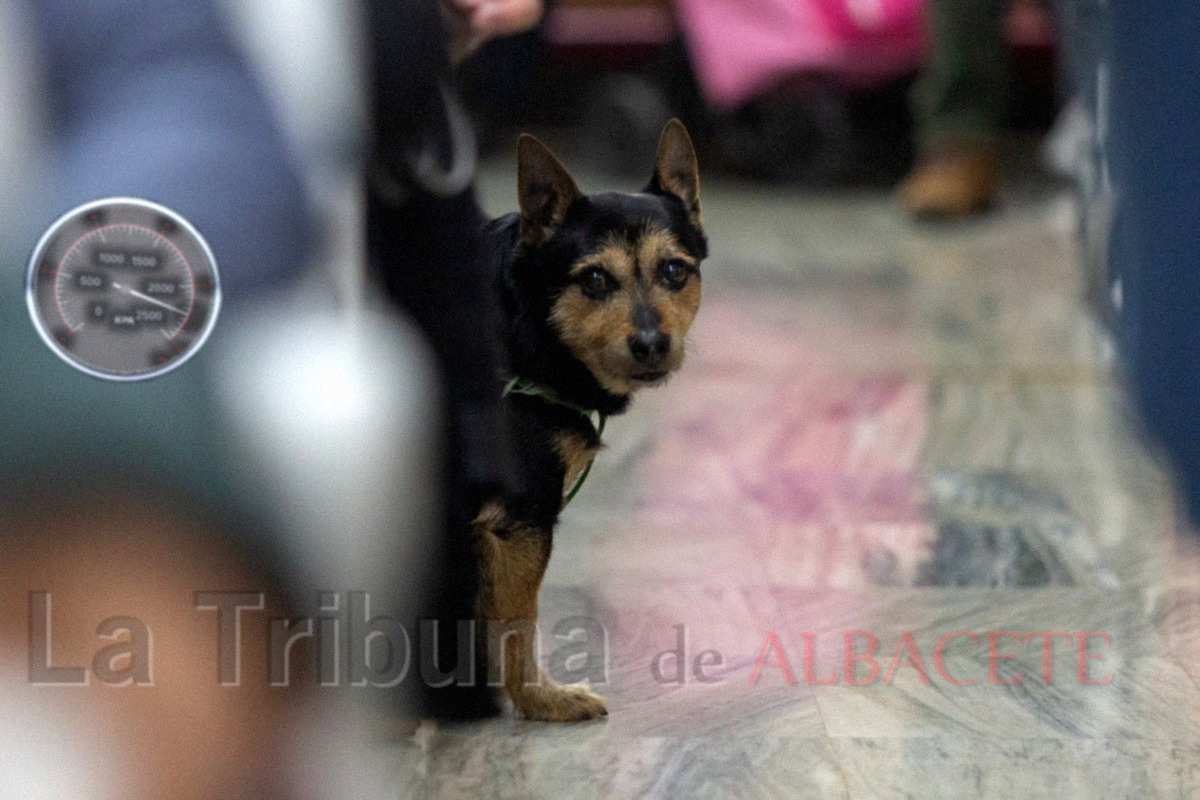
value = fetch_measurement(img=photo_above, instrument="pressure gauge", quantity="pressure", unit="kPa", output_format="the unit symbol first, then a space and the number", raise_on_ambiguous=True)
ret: kPa 2250
